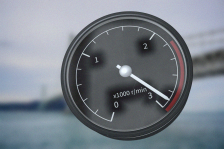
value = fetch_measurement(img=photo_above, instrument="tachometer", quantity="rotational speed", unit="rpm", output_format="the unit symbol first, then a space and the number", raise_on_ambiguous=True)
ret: rpm 2900
